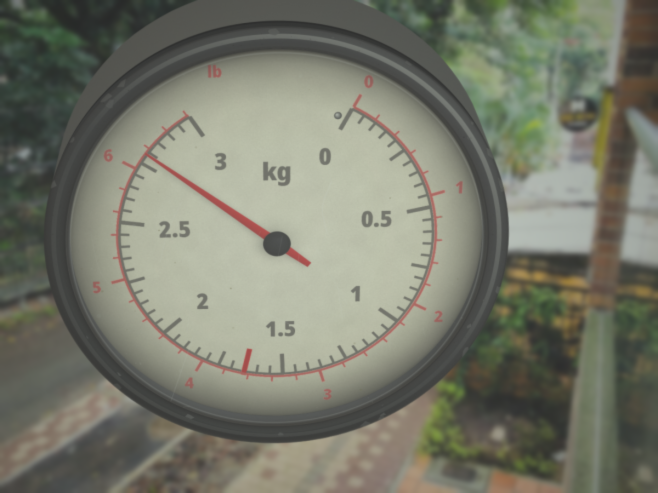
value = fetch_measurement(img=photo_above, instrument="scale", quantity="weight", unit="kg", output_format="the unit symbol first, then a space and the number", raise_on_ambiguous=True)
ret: kg 2.8
